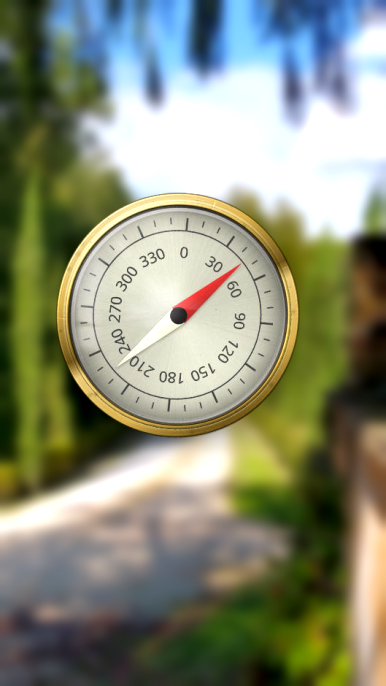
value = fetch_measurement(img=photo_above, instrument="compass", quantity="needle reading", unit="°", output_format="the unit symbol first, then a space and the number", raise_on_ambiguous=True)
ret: ° 45
